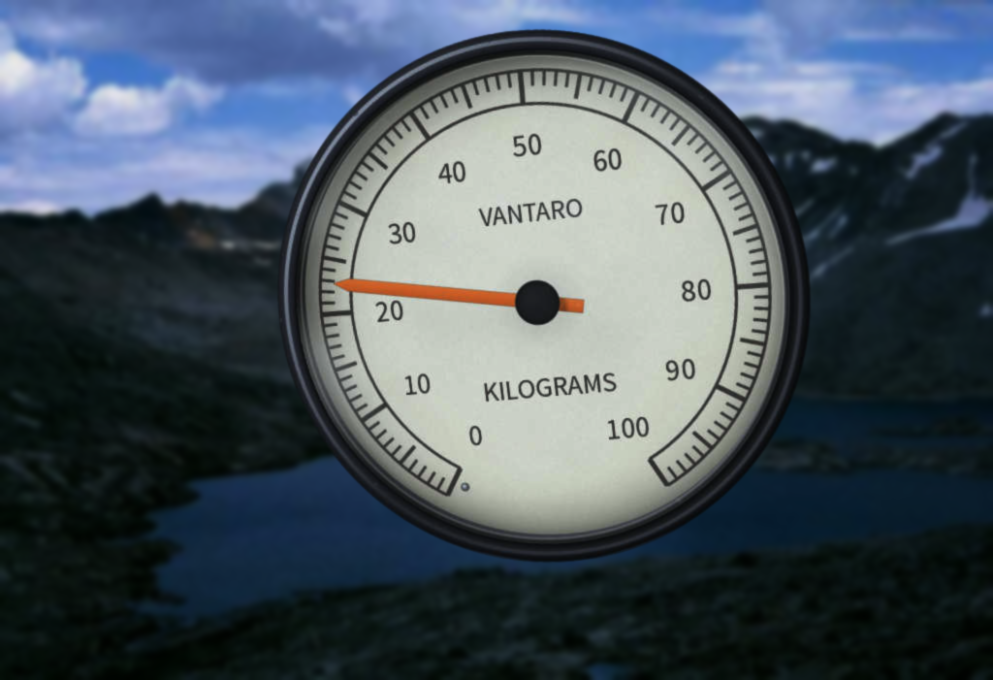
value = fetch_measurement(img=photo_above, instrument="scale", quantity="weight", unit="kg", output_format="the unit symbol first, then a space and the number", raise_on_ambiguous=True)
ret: kg 23
